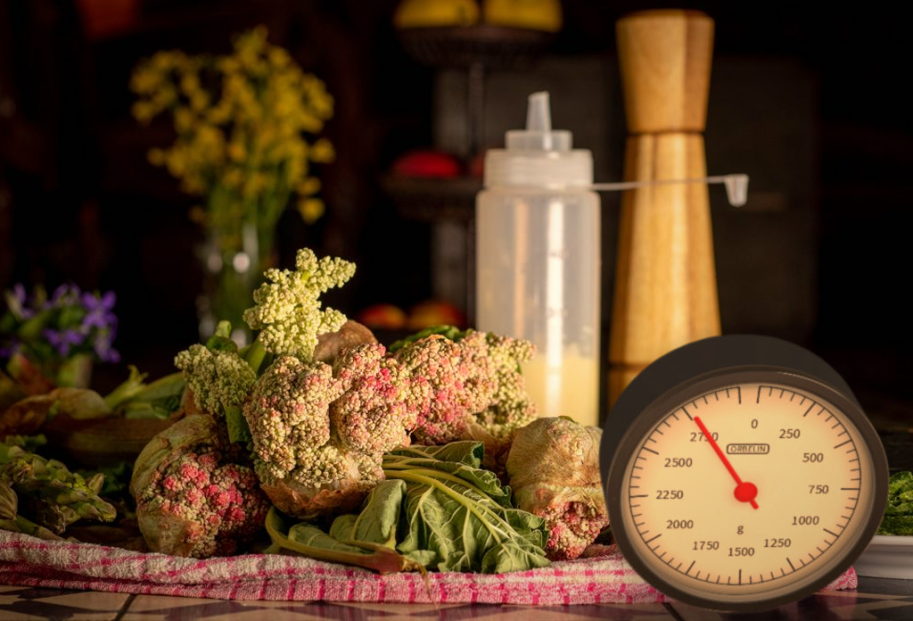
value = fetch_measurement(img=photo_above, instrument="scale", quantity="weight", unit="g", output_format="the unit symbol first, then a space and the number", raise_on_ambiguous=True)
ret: g 2775
